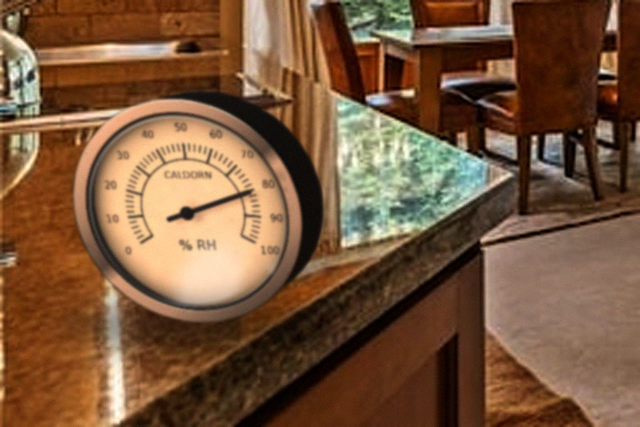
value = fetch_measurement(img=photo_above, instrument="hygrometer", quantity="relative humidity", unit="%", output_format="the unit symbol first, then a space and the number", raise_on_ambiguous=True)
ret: % 80
